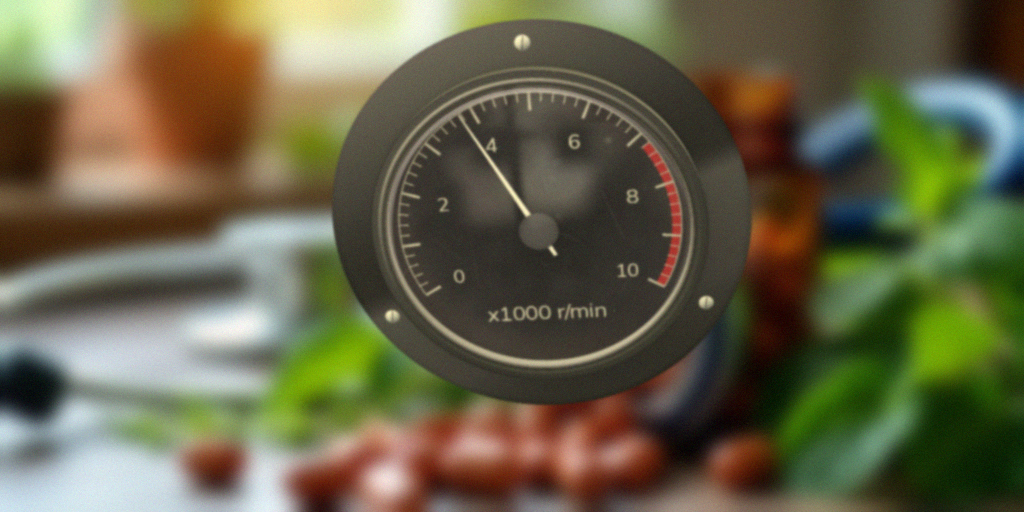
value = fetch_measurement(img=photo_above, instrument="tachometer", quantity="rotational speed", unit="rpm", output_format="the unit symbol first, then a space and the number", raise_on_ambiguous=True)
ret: rpm 3800
